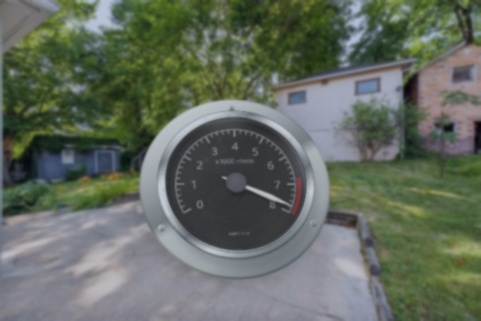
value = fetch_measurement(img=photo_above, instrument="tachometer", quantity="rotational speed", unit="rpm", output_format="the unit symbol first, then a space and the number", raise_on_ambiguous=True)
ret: rpm 7800
